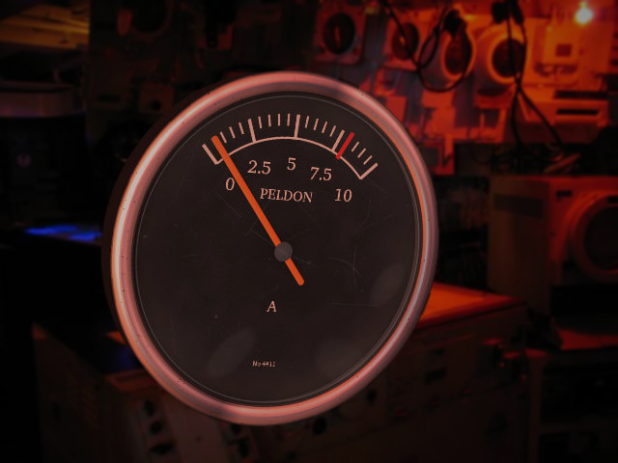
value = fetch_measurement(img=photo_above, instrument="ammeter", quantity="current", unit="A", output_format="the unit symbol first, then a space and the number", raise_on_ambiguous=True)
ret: A 0.5
